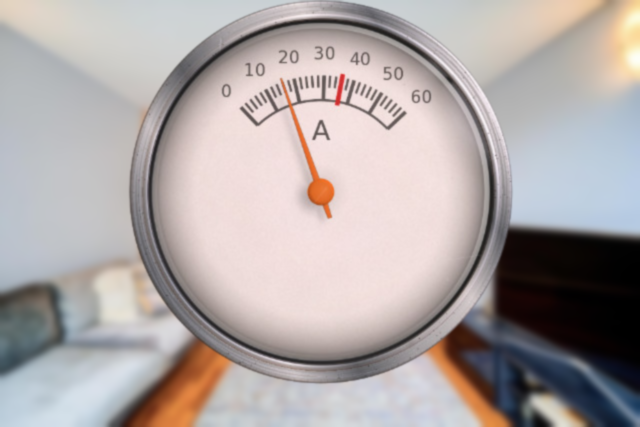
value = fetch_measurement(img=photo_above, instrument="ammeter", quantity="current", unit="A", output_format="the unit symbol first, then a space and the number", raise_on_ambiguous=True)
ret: A 16
